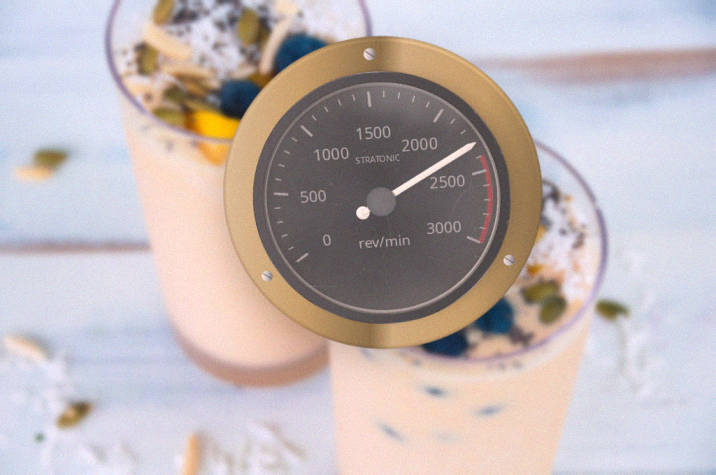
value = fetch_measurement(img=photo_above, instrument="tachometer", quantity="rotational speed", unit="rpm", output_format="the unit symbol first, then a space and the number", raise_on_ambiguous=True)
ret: rpm 2300
